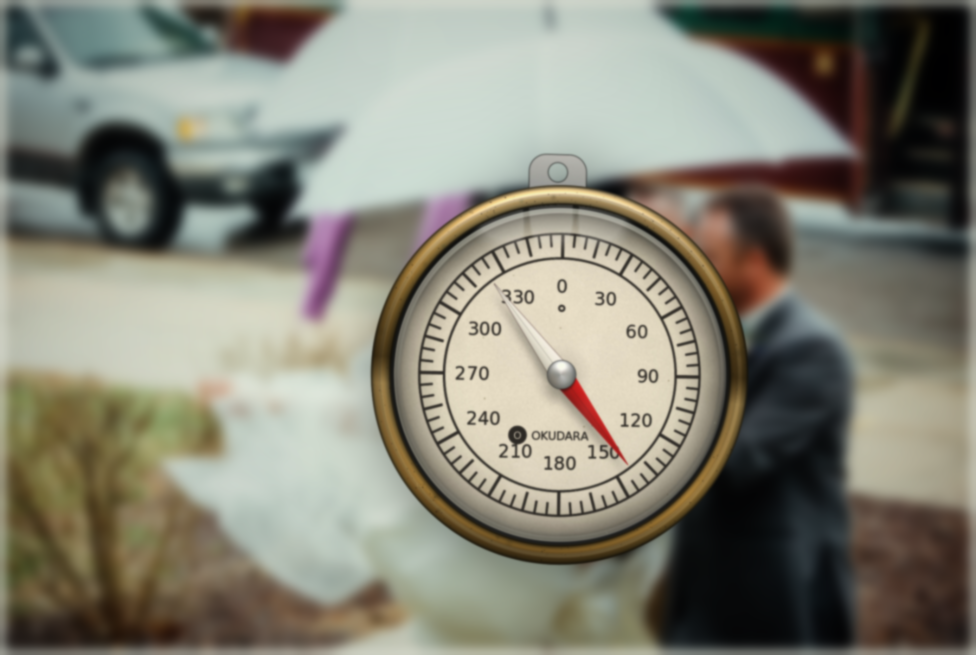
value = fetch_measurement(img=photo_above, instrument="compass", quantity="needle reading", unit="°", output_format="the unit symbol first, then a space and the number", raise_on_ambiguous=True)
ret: ° 142.5
